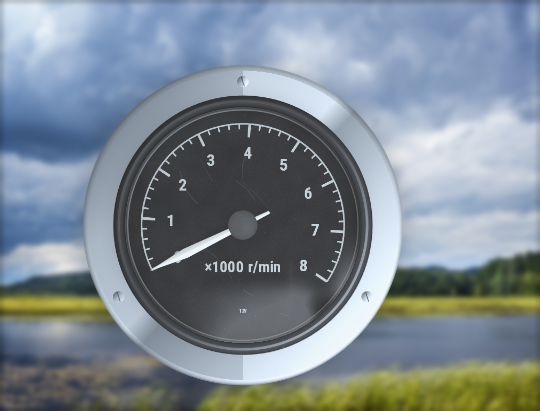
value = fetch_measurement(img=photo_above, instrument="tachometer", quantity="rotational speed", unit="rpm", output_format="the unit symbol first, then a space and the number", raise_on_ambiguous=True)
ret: rpm 0
